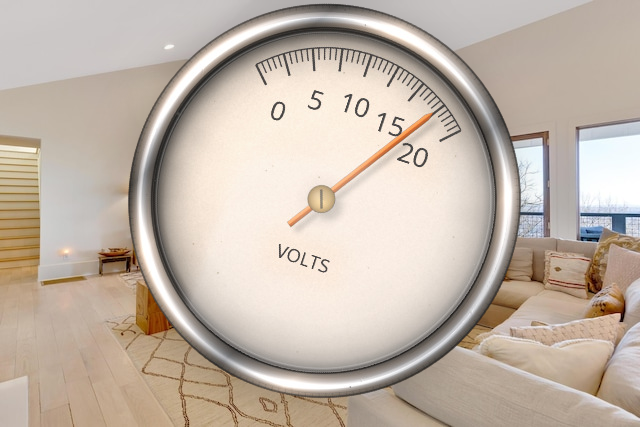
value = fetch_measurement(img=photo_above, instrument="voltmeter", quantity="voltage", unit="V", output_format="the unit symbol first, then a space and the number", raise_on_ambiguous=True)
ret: V 17.5
